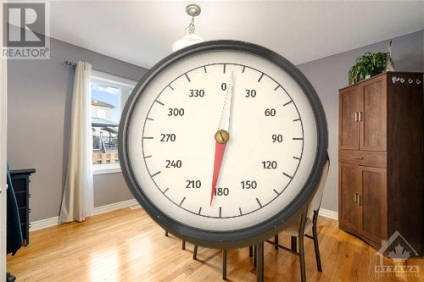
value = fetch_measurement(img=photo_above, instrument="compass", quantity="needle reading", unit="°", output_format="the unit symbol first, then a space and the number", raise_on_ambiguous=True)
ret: ° 187.5
